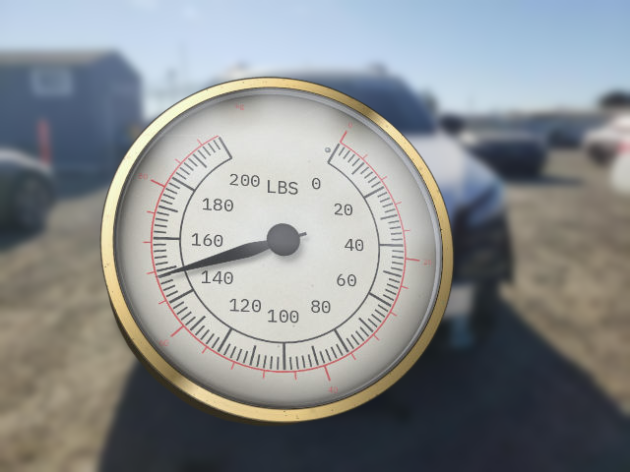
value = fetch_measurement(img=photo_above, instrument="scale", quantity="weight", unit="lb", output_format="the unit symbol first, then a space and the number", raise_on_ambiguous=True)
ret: lb 148
